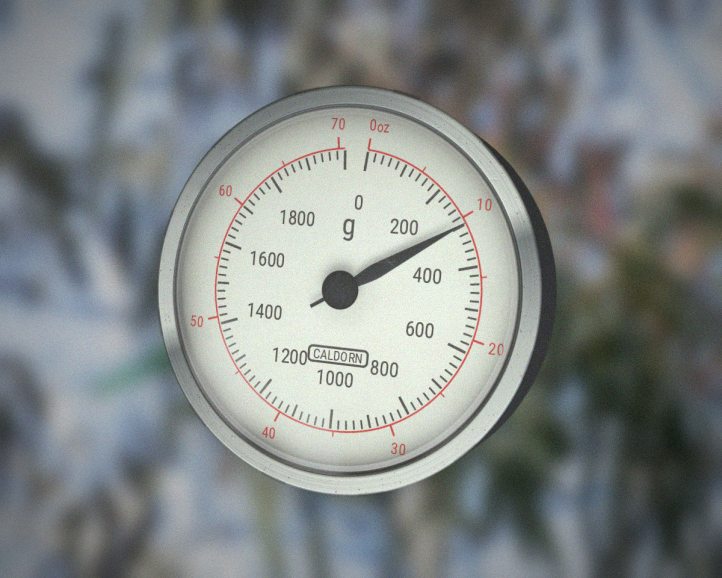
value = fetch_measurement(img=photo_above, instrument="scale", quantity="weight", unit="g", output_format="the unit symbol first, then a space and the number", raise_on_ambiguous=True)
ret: g 300
